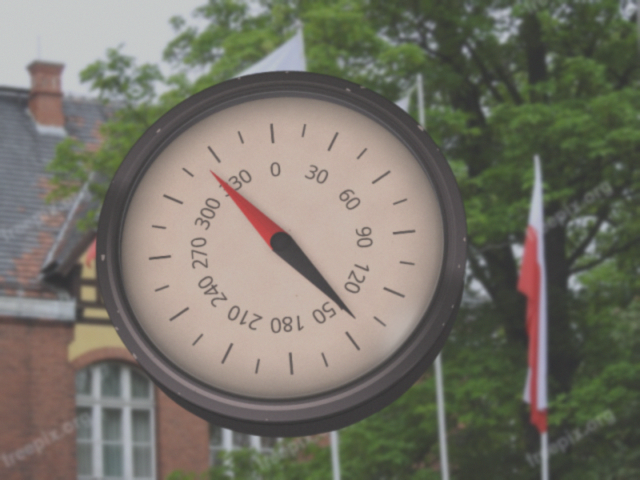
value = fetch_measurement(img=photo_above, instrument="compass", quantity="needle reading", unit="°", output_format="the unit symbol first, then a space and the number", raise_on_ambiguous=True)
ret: ° 322.5
